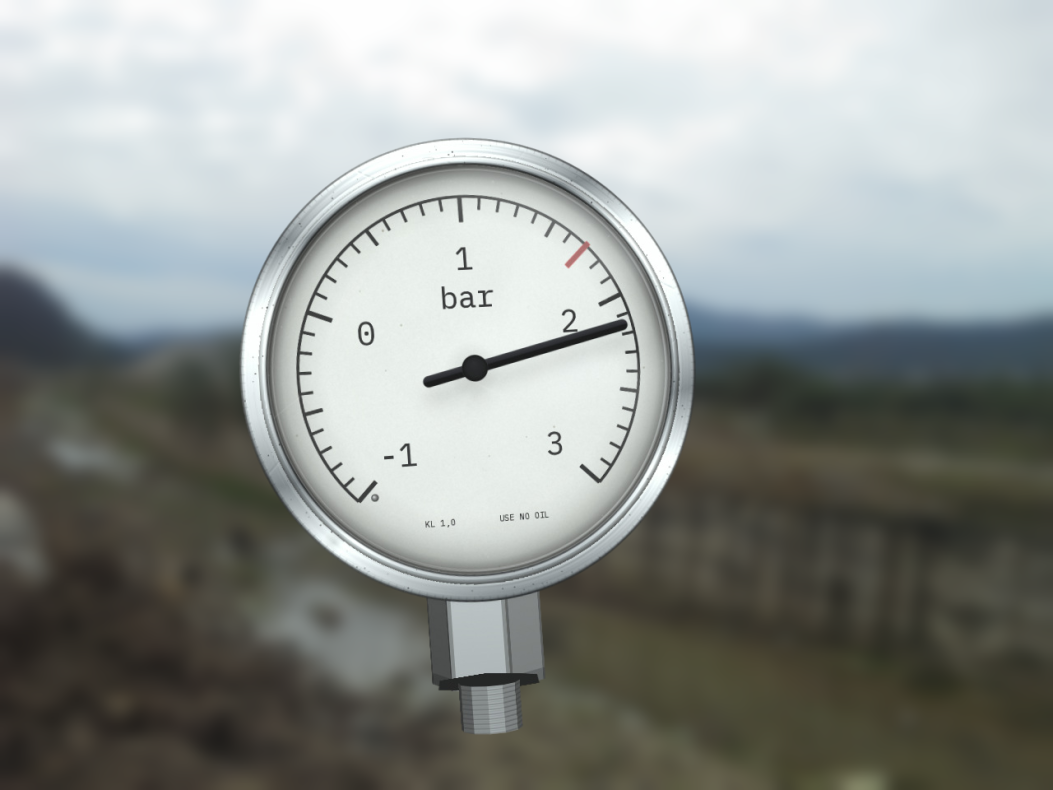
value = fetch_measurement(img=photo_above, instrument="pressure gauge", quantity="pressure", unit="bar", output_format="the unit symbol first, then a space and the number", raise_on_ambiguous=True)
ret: bar 2.15
